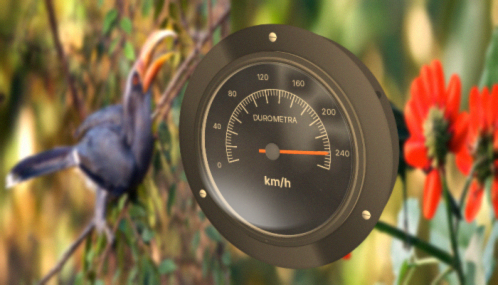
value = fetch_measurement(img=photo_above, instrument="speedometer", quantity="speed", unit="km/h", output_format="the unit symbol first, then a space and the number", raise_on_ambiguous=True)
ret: km/h 240
